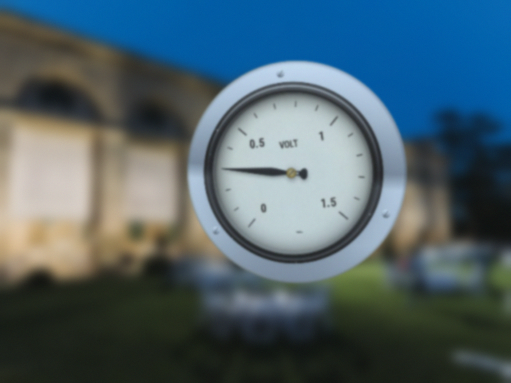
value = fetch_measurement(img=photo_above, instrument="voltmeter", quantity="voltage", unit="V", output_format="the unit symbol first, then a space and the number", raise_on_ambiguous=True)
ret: V 0.3
